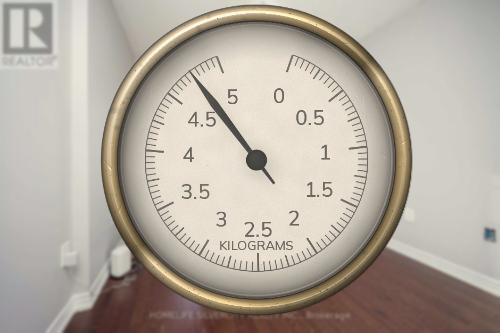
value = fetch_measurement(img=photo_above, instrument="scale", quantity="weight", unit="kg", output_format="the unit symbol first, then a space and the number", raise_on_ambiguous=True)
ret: kg 4.75
